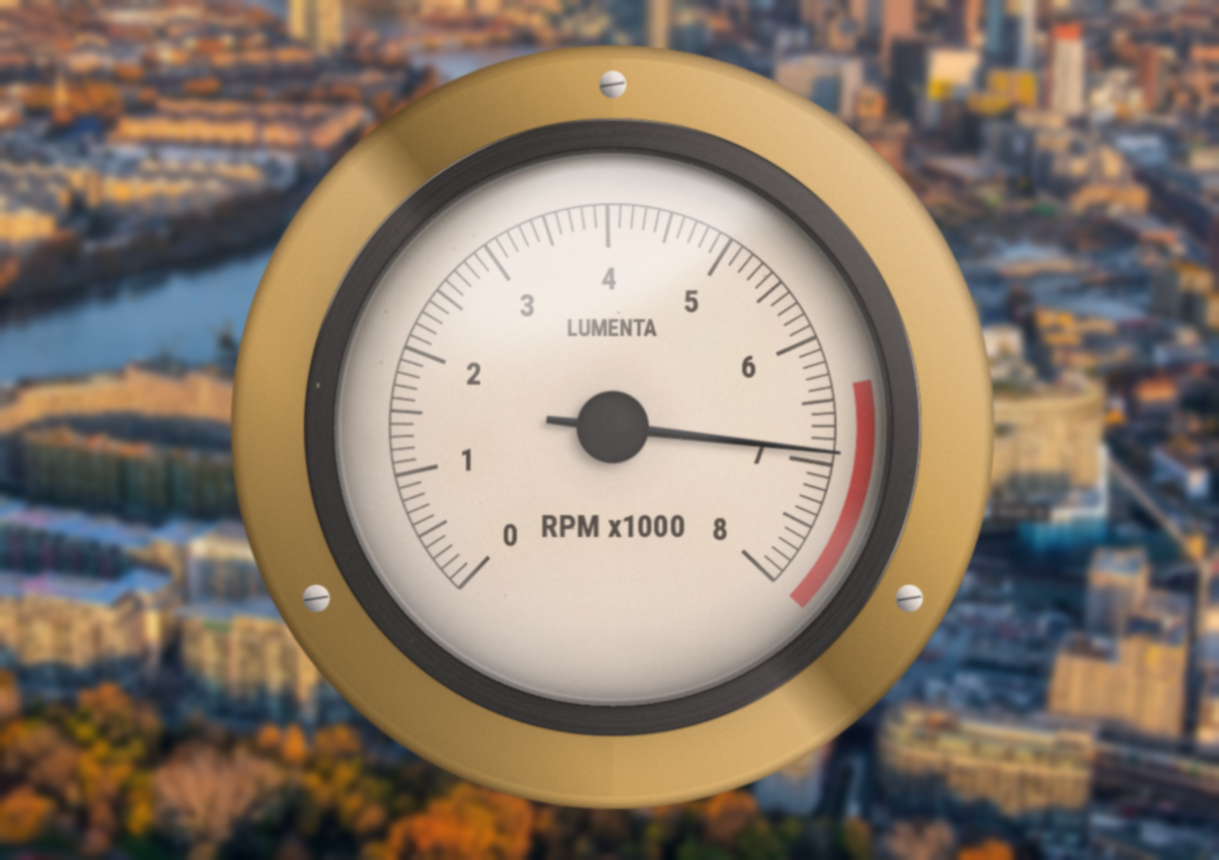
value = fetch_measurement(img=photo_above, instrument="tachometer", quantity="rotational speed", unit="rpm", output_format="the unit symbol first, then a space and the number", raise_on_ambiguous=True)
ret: rpm 6900
